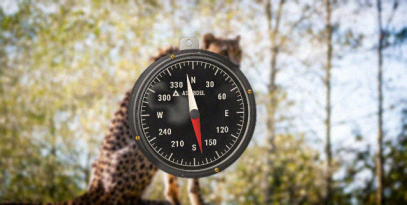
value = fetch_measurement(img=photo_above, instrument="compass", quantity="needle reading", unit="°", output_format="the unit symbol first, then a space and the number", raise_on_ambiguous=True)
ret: ° 170
